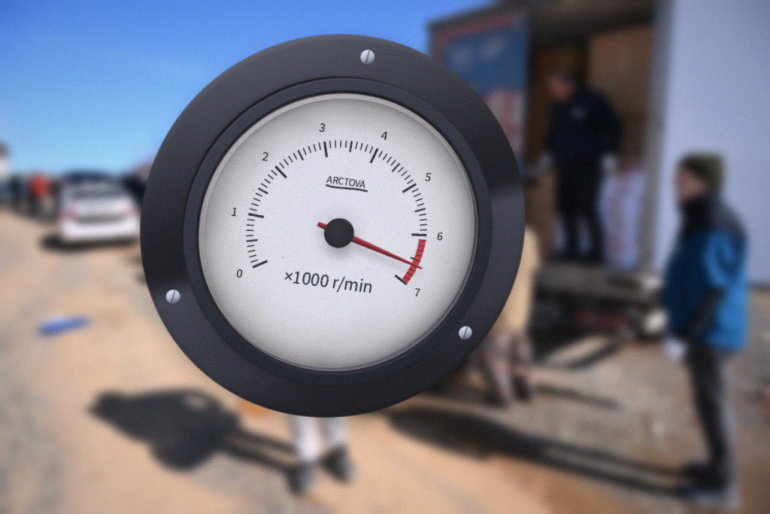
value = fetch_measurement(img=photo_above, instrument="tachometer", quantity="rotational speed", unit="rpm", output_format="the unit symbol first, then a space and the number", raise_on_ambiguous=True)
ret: rpm 6600
